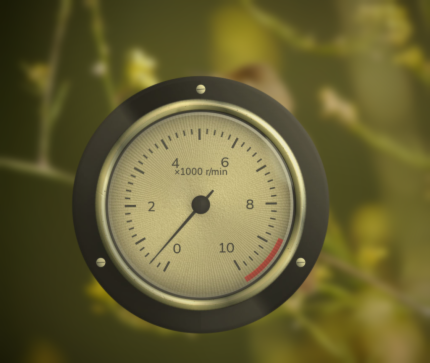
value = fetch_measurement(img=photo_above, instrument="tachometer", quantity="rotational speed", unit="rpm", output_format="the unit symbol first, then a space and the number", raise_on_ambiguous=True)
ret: rpm 400
